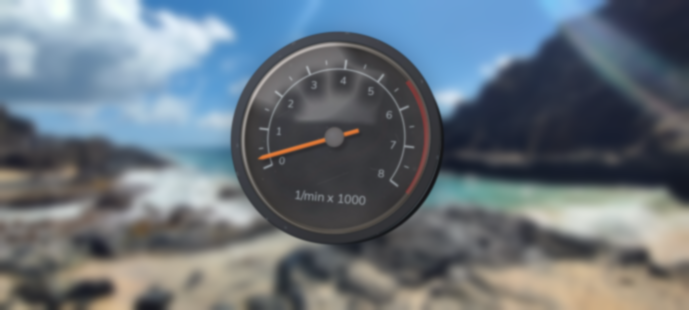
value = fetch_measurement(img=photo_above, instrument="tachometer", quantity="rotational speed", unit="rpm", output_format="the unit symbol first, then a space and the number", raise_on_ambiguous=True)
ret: rpm 250
